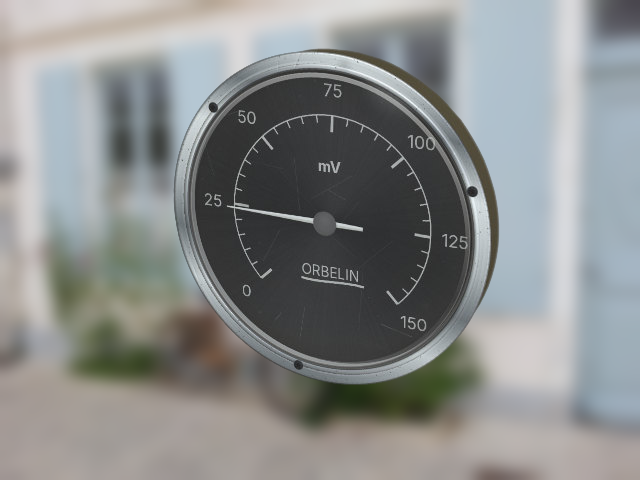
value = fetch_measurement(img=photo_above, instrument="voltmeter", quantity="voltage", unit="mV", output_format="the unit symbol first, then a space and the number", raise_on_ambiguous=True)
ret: mV 25
